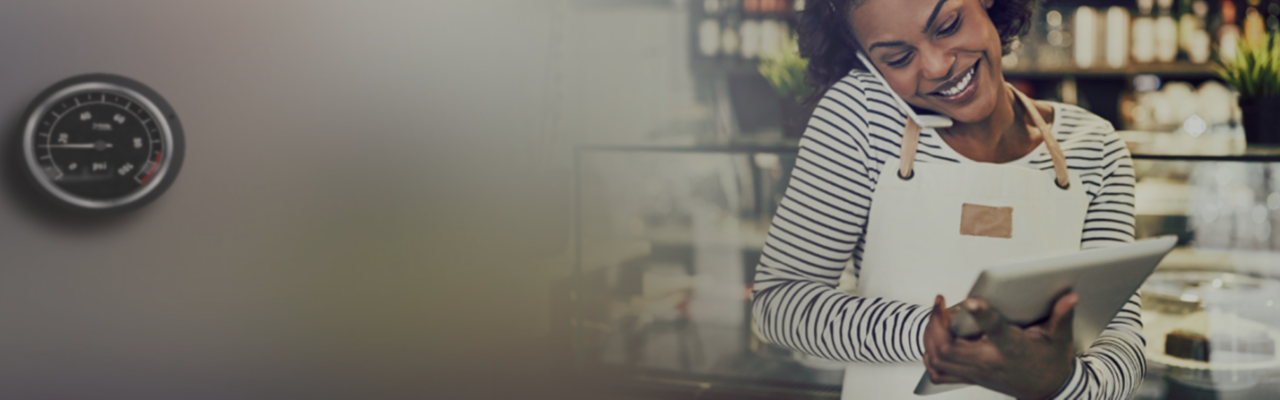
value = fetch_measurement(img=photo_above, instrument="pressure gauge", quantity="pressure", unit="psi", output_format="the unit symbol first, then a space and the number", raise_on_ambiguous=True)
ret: psi 15
